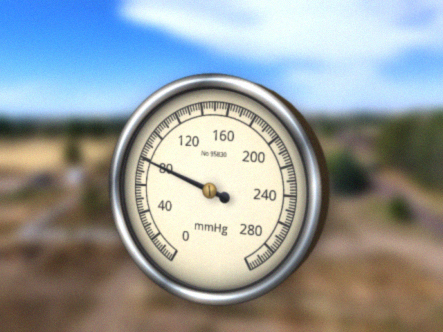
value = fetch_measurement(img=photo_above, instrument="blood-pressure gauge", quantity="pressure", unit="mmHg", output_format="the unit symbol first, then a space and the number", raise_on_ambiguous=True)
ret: mmHg 80
